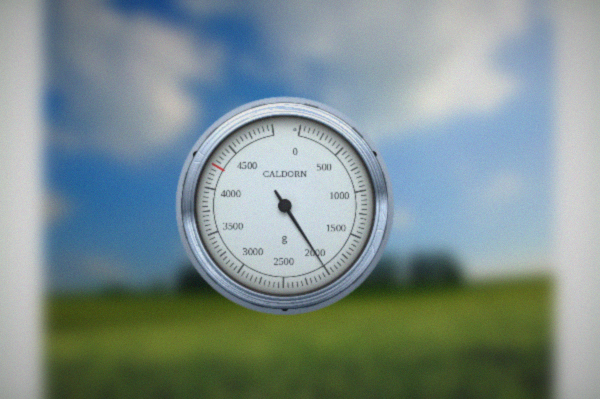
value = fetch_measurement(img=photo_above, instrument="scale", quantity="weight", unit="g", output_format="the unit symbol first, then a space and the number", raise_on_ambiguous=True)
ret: g 2000
